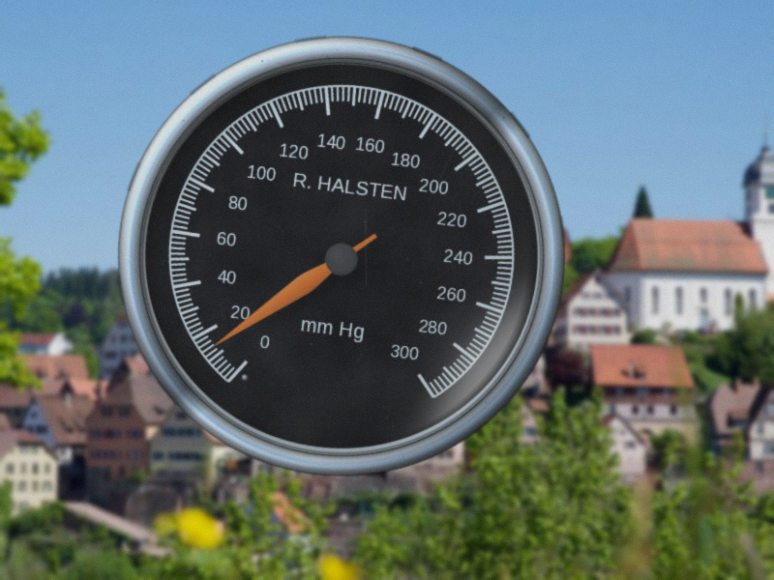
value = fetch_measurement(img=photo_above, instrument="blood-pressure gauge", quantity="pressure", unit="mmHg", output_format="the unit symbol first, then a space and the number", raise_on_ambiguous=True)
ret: mmHg 14
